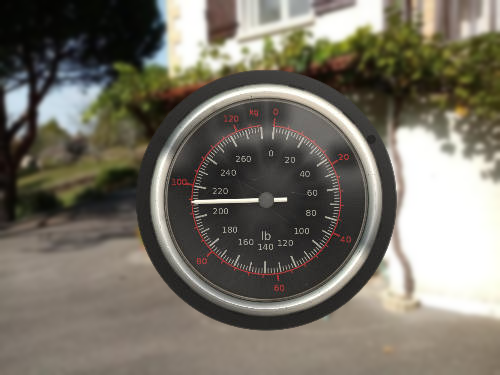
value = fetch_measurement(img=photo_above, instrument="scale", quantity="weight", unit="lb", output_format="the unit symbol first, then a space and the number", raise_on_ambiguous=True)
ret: lb 210
